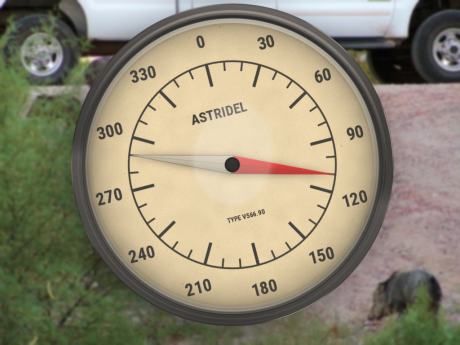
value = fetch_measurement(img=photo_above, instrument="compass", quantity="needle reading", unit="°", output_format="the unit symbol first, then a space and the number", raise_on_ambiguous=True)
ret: ° 110
